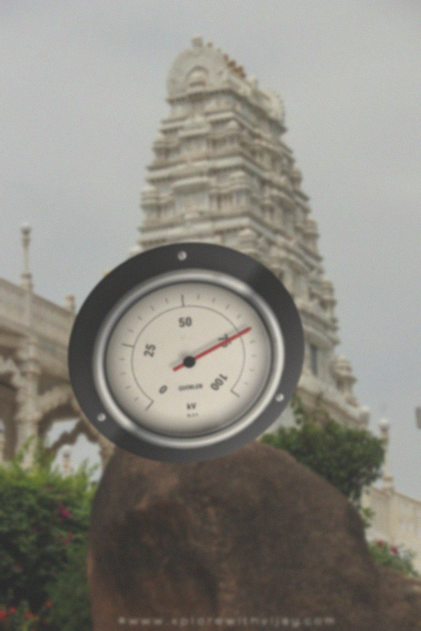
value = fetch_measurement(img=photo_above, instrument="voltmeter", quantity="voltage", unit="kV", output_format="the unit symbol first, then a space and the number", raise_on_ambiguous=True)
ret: kV 75
